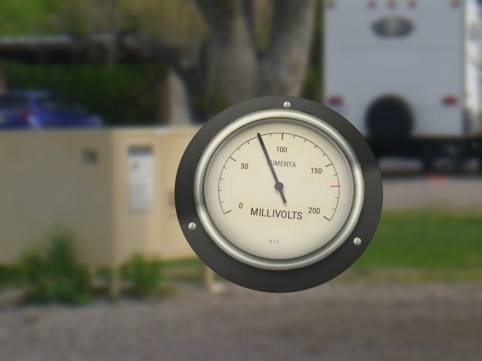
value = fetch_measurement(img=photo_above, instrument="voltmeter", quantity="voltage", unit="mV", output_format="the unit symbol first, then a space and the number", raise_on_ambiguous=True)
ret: mV 80
